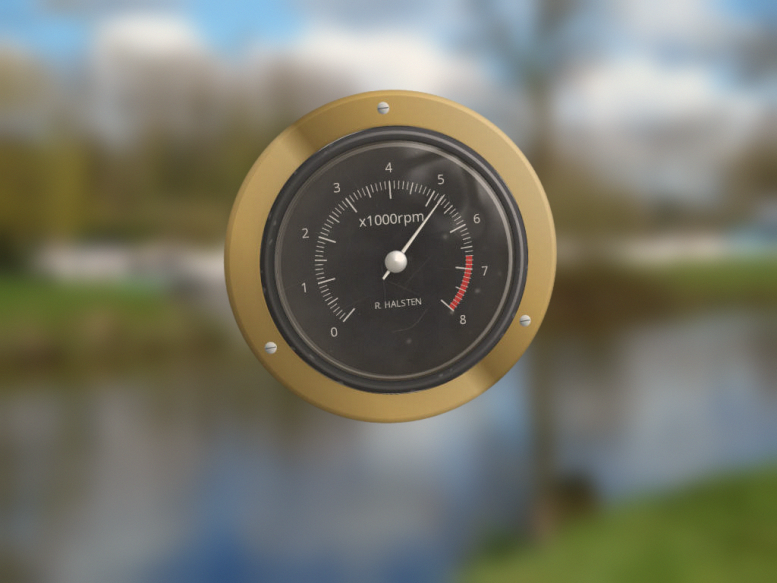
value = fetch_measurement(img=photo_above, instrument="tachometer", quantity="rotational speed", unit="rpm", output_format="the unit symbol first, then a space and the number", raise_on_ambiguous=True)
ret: rpm 5200
